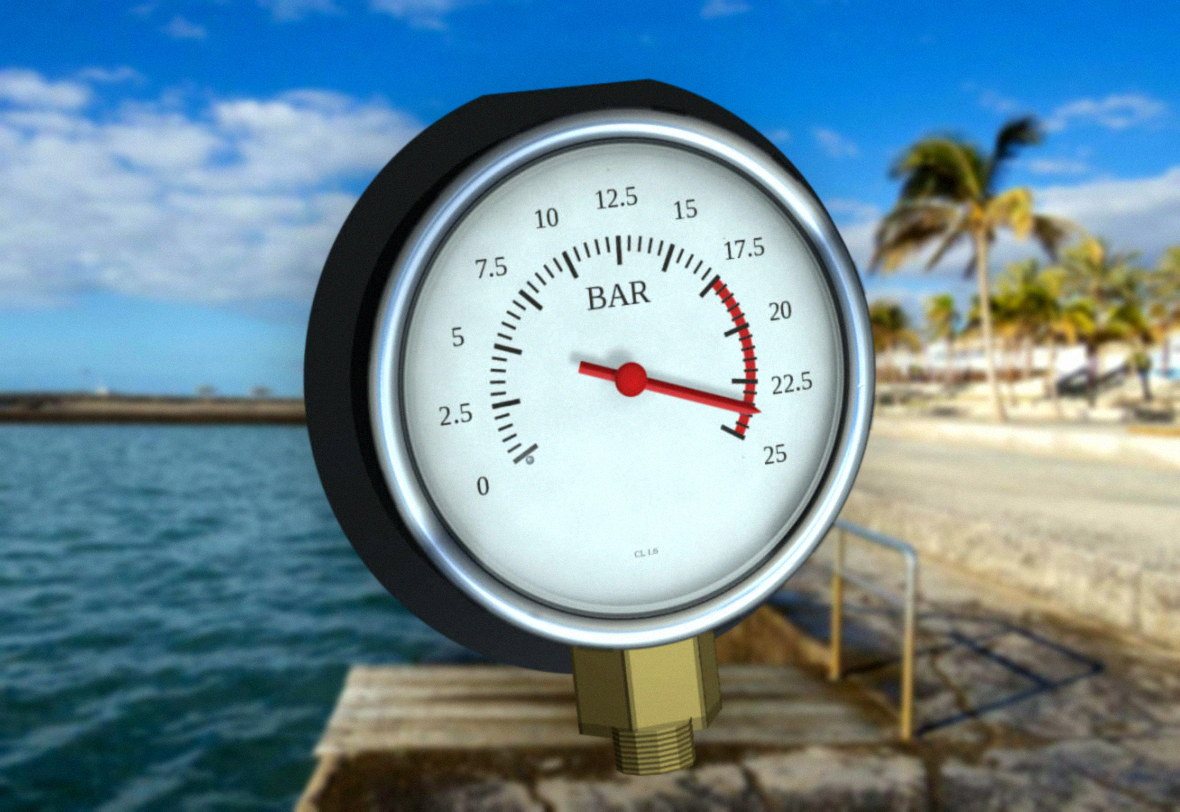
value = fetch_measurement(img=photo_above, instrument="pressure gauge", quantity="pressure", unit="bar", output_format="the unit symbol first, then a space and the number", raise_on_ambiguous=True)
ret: bar 23.75
